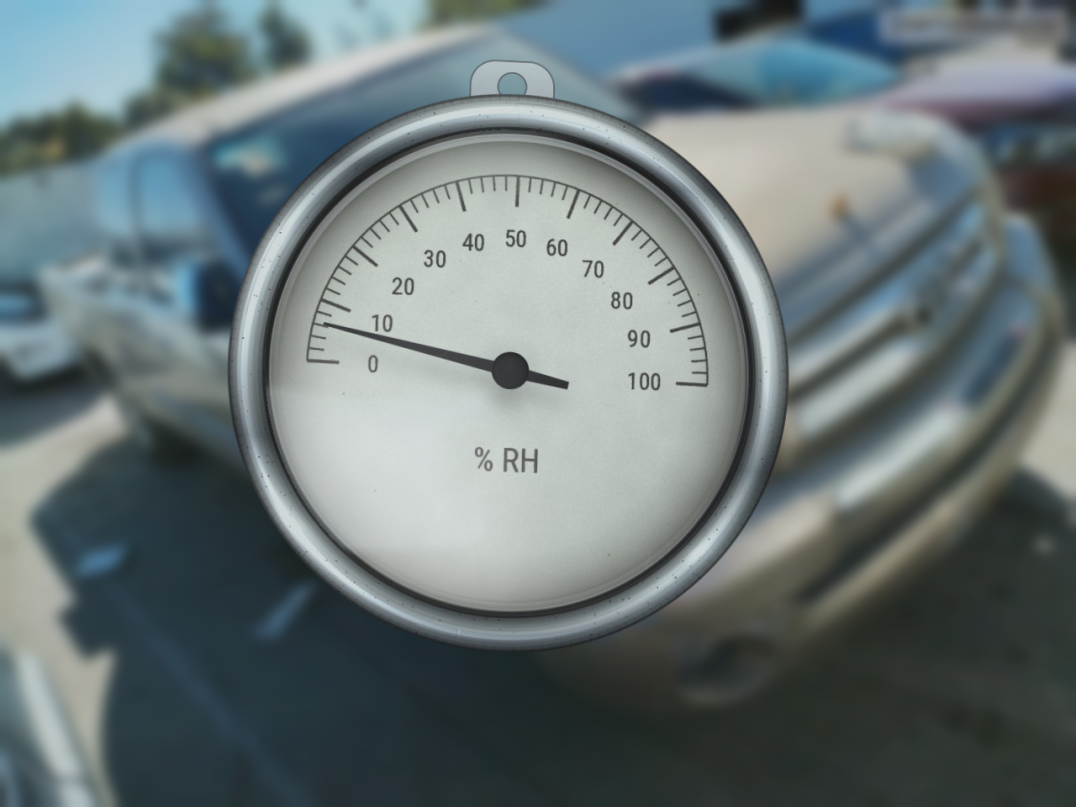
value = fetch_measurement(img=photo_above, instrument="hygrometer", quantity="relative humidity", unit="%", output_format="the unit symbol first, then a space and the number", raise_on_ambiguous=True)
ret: % 6
